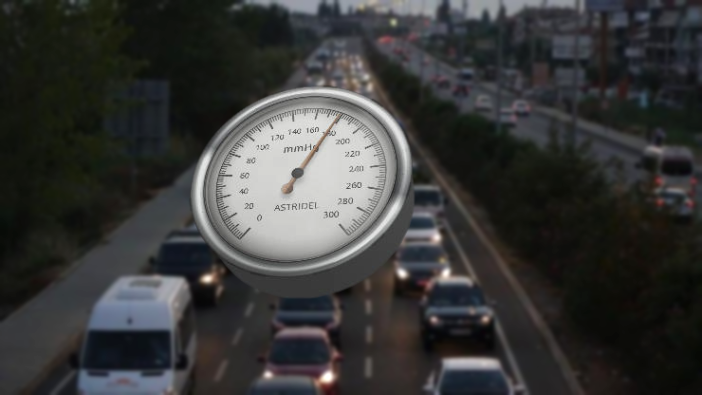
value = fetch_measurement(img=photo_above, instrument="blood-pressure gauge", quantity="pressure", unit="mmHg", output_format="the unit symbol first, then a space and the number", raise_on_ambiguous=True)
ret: mmHg 180
